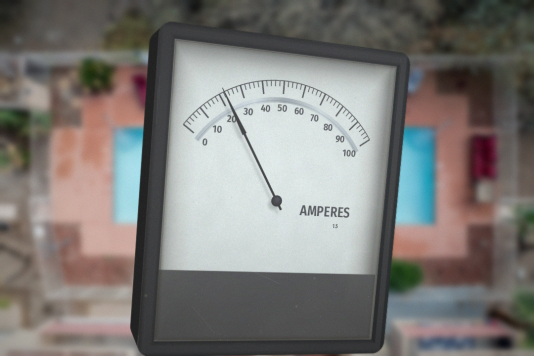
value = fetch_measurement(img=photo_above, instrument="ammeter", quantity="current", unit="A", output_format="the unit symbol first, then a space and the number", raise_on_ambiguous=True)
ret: A 22
